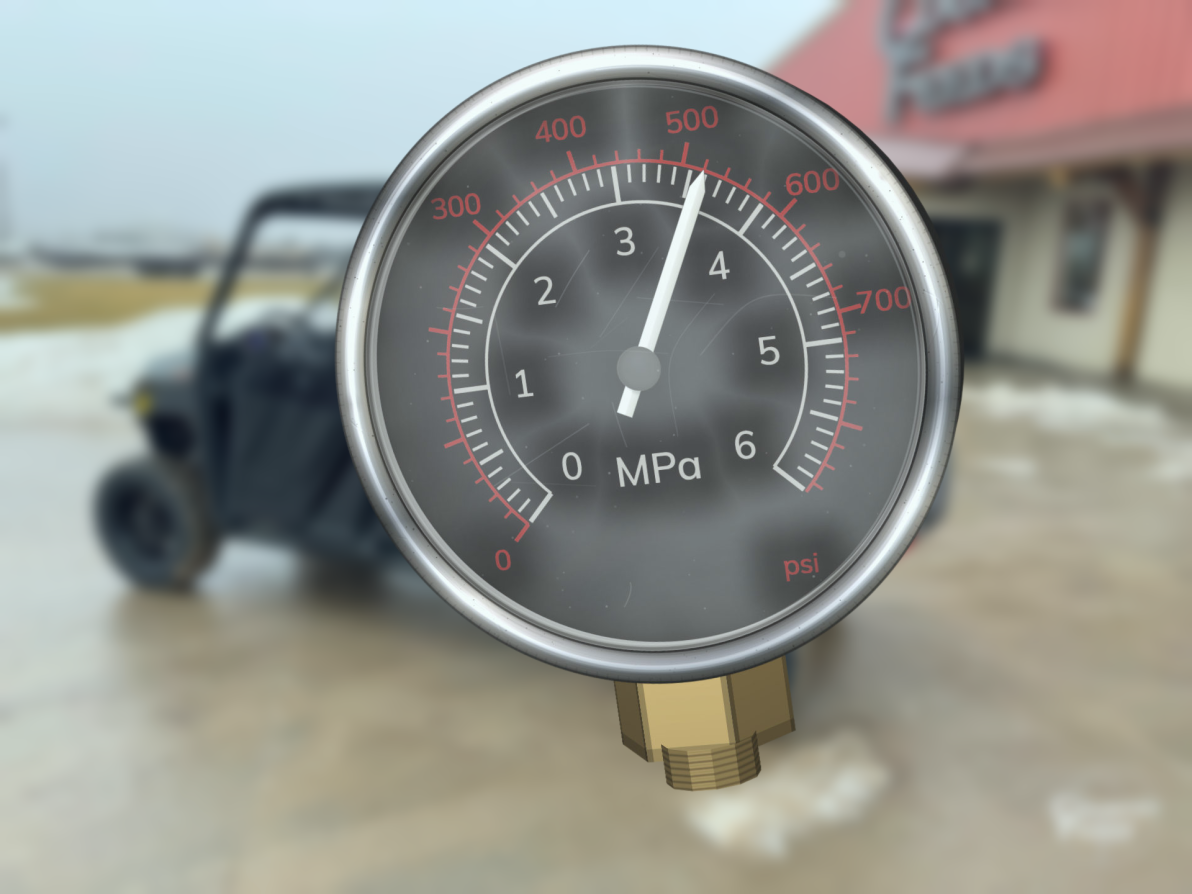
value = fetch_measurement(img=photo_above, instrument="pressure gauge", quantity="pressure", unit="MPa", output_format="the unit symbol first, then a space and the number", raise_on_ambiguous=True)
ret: MPa 3.6
